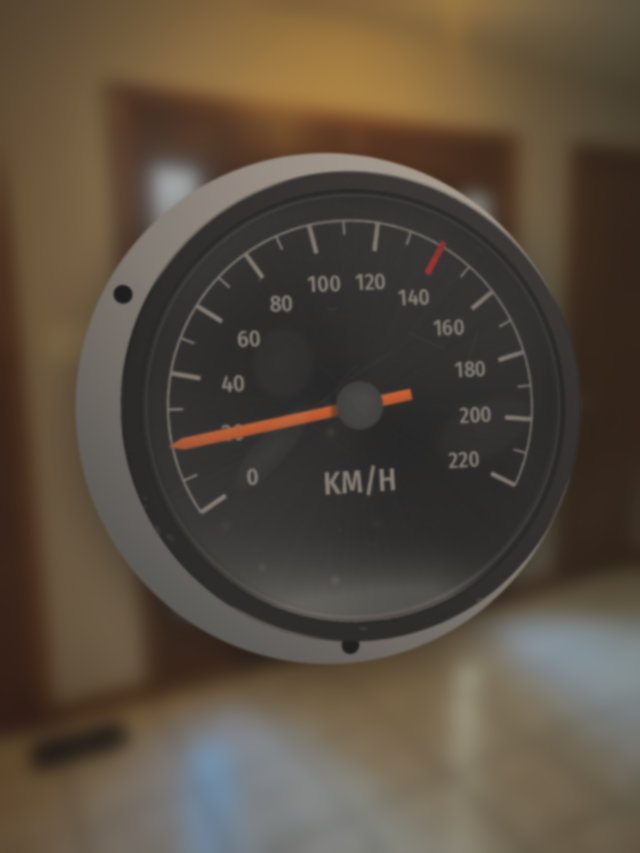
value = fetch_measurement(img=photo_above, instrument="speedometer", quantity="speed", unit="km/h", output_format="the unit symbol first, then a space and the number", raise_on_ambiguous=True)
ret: km/h 20
